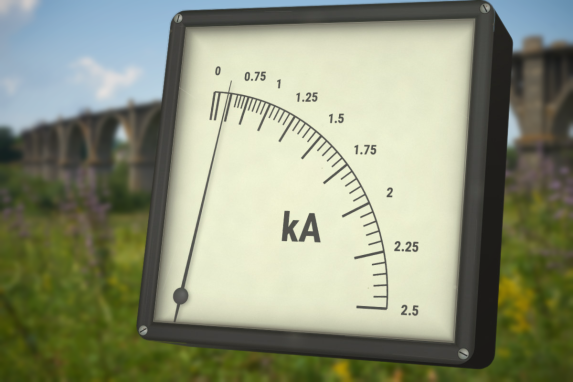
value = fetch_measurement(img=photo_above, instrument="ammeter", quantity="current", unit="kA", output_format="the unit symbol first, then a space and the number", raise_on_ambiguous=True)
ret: kA 0.5
